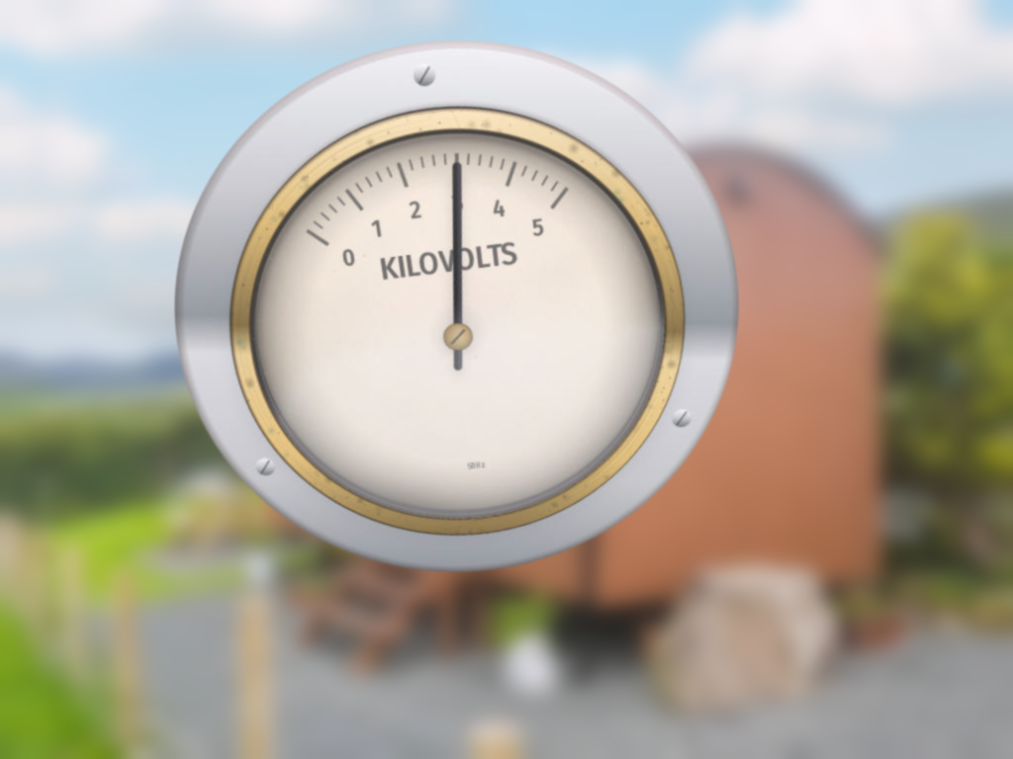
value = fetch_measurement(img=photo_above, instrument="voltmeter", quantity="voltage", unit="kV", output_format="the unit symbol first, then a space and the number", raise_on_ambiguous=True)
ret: kV 3
